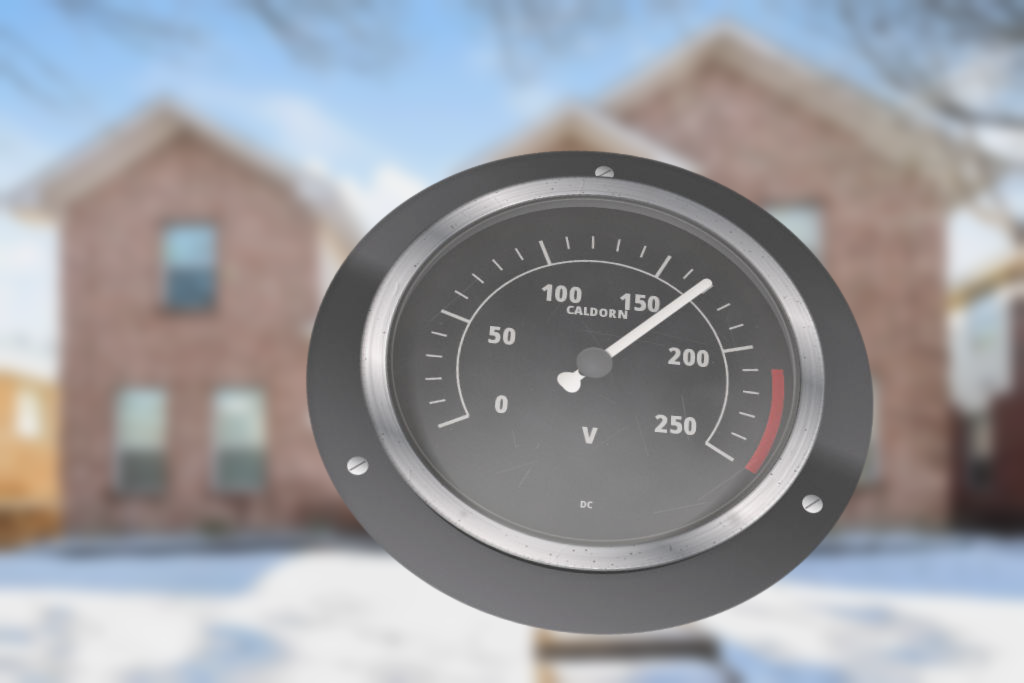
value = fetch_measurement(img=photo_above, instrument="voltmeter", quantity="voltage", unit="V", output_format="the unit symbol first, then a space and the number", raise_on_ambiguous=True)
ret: V 170
